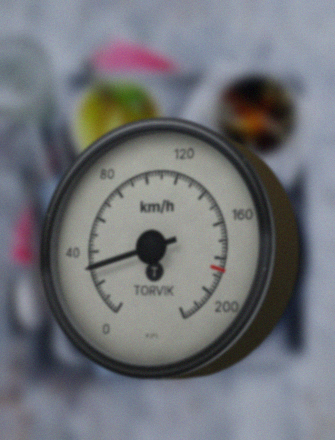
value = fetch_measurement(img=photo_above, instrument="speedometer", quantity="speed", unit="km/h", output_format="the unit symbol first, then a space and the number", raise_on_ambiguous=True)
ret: km/h 30
